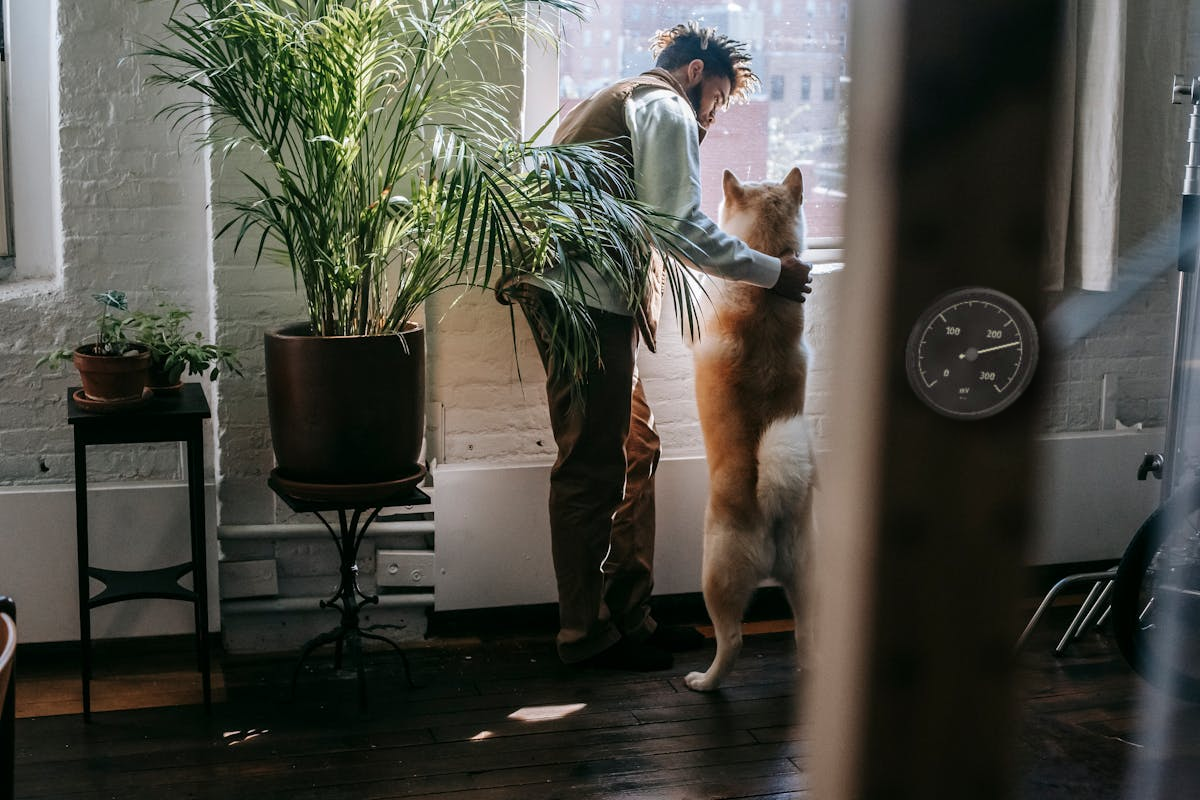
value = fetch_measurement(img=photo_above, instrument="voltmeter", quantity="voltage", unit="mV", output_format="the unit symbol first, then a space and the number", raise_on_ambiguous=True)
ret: mV 230
